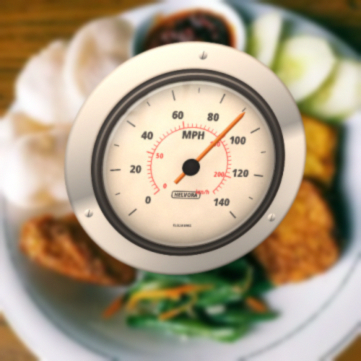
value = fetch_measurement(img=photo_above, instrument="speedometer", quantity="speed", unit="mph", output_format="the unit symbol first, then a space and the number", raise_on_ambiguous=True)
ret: mph 90
